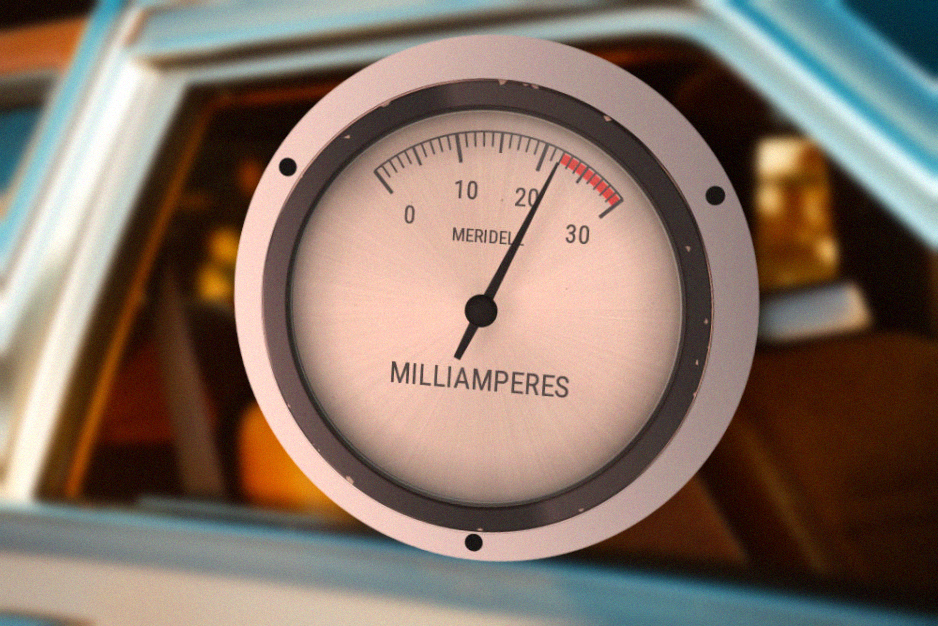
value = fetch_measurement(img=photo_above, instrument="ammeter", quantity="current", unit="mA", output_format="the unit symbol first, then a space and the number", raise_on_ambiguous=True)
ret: mA 22
